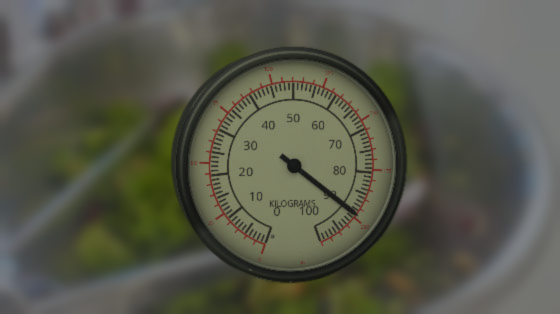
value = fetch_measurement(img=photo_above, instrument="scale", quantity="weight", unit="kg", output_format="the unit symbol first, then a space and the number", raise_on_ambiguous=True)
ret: kg 90
